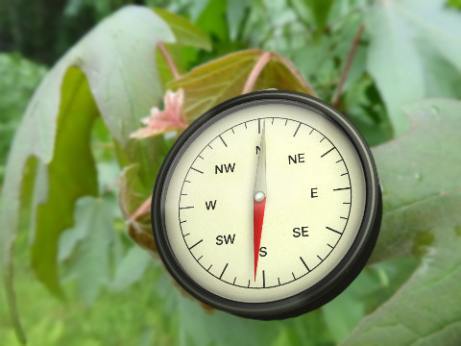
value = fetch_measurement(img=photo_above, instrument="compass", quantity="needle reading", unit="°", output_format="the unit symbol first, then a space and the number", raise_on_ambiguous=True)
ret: ° 185
